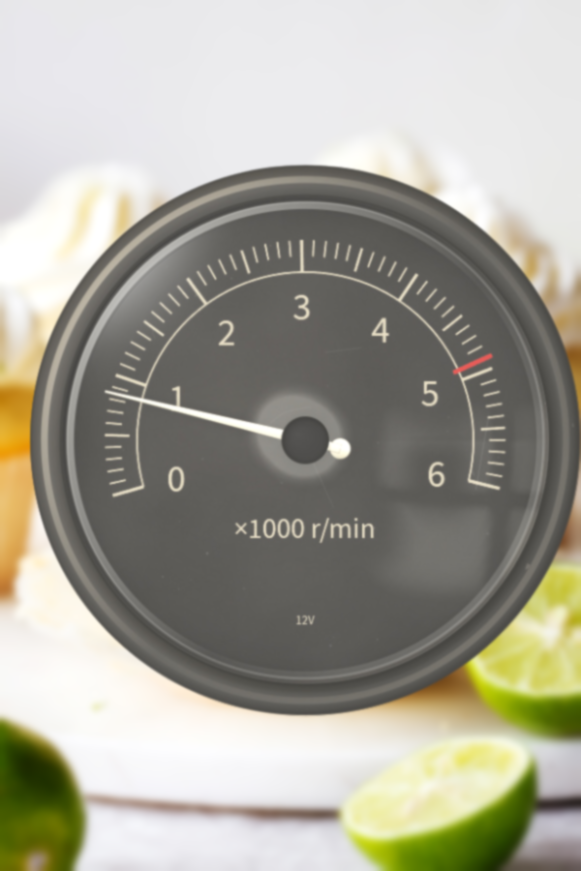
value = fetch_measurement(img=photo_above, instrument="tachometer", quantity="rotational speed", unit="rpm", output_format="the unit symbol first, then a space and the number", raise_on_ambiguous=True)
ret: rpm 850
